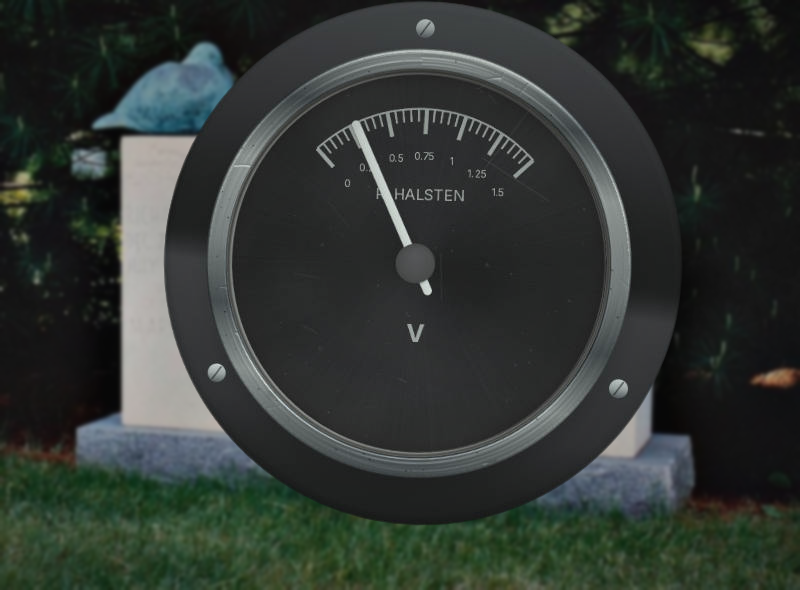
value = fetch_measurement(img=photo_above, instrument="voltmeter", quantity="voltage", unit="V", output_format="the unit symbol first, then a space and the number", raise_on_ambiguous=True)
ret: V 0.3
